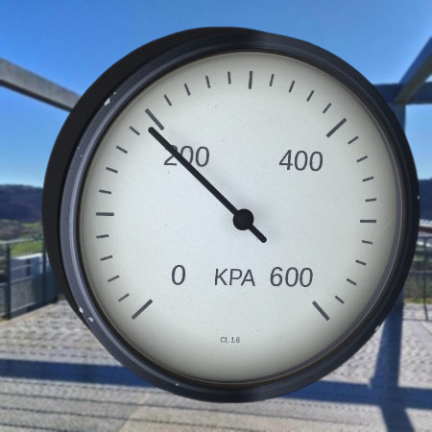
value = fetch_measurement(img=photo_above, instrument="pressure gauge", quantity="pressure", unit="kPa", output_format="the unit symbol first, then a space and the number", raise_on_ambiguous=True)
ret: kPa 190
